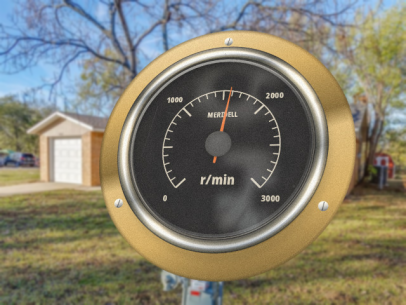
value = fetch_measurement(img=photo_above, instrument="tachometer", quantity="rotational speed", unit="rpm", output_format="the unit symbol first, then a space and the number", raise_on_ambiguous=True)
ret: rpm 1600
